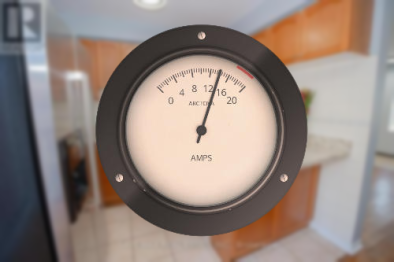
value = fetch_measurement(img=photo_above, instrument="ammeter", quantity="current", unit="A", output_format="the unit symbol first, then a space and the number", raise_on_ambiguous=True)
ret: A 14
